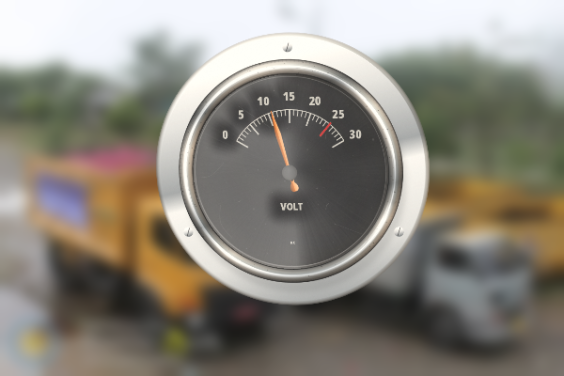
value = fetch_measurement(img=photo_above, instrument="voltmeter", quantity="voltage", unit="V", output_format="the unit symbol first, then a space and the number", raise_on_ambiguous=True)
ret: V 11
